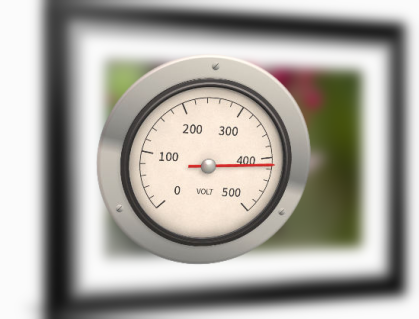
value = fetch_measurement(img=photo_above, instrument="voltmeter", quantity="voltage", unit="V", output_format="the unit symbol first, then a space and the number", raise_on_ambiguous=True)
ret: V 410
